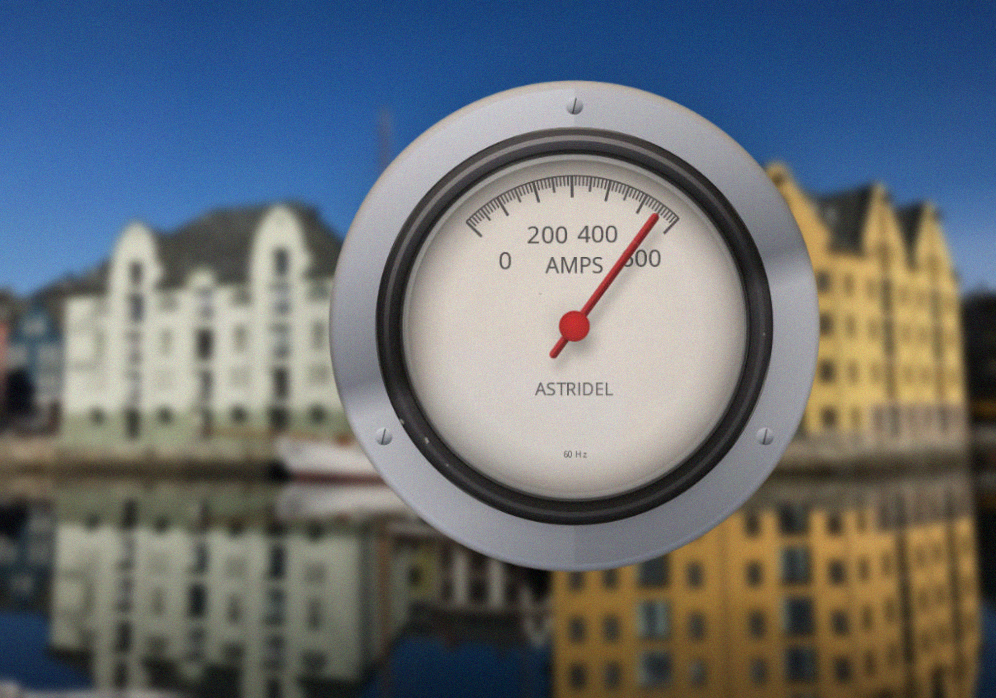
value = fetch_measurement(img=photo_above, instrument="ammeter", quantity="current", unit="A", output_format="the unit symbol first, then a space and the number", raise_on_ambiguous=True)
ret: A 550
